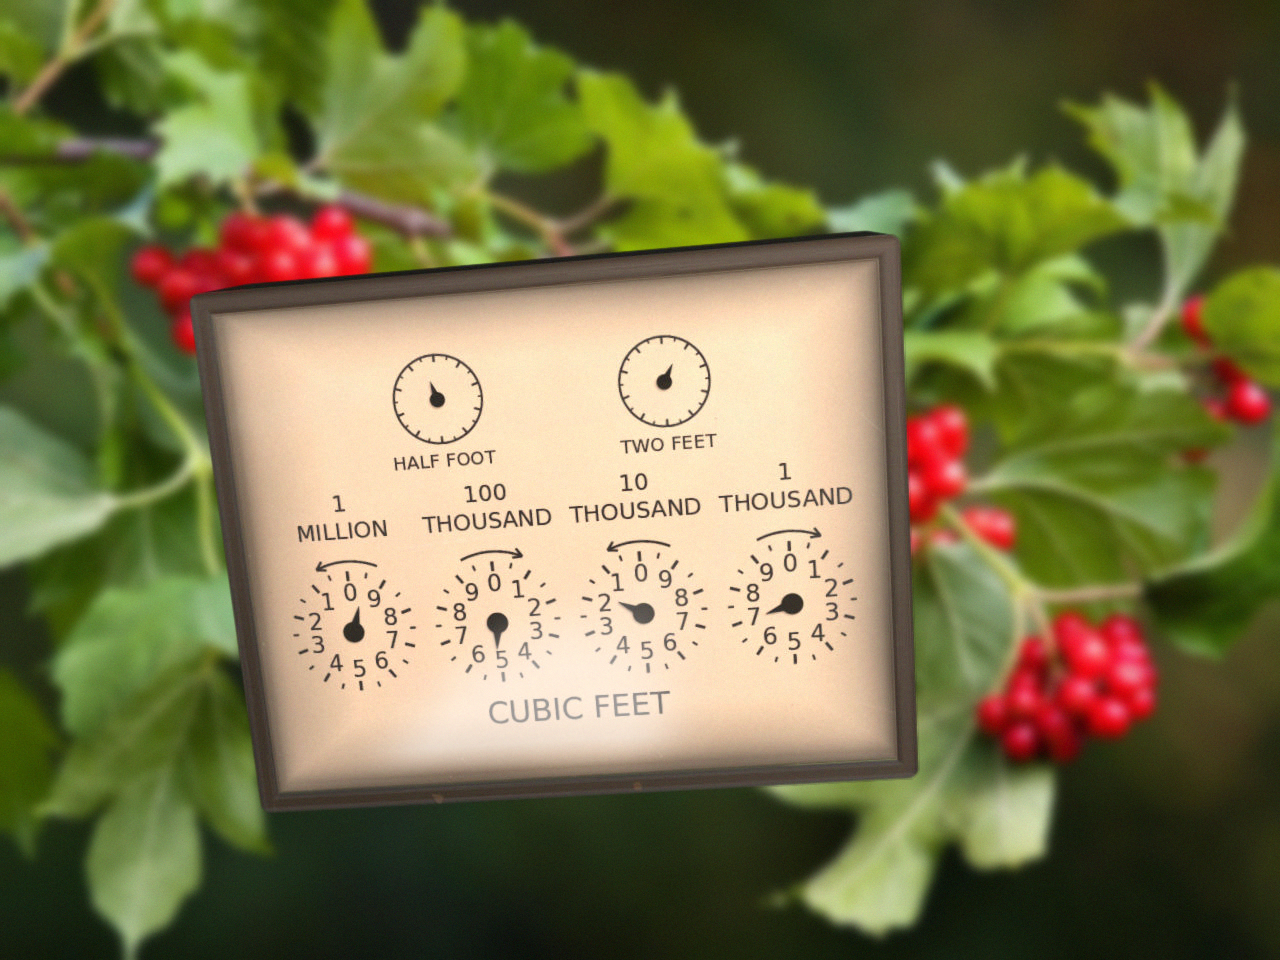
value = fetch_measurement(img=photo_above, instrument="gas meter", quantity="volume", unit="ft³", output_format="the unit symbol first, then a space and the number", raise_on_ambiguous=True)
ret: ft³ 951700
